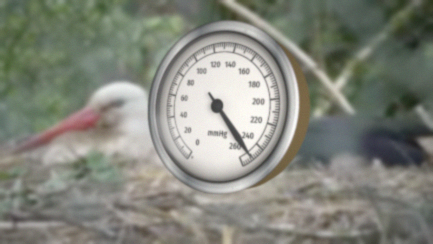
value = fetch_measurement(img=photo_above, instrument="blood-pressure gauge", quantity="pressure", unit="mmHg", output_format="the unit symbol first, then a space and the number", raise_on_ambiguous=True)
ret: mmHg 250
